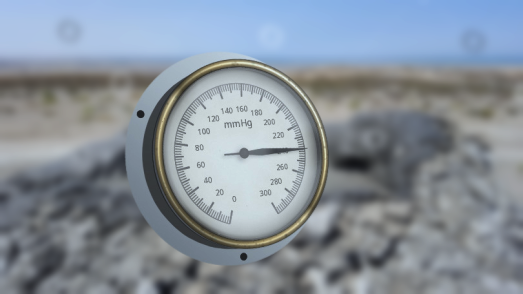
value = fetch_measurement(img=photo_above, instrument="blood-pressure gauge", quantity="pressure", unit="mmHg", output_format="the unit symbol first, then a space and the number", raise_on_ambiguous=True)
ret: mmHg 240
